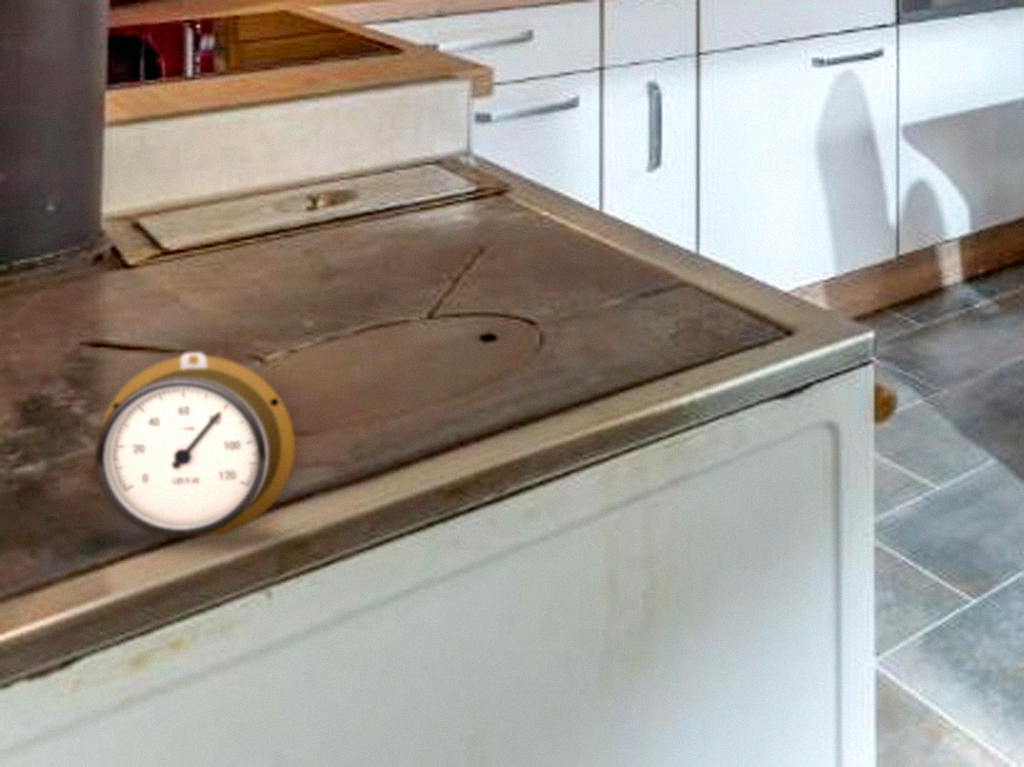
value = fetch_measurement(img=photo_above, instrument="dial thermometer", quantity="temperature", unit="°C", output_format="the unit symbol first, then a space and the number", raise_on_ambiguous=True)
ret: °C 80
